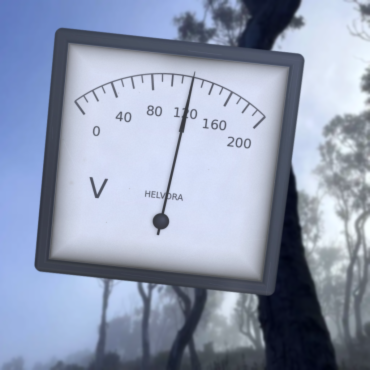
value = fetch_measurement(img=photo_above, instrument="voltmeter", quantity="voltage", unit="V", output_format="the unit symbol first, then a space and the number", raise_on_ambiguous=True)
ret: V 120
